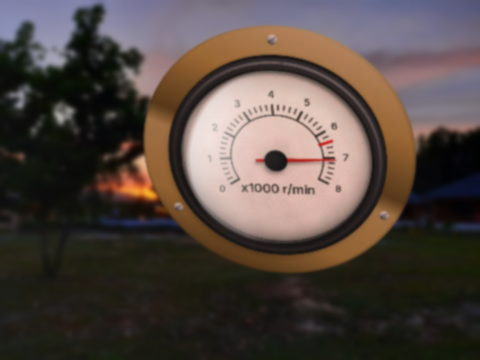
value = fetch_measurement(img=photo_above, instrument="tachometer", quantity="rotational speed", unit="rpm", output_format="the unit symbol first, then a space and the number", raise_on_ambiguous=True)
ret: rpm 7000
